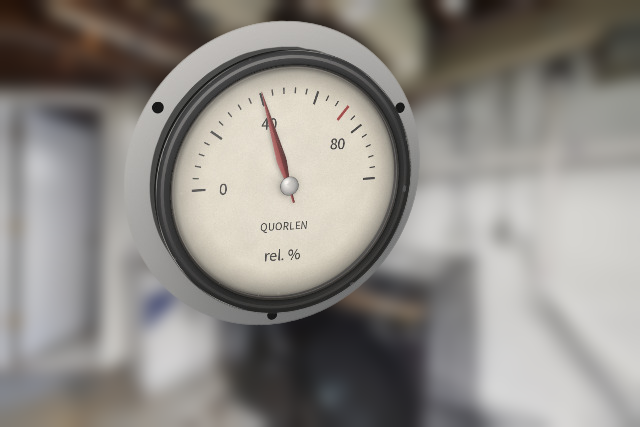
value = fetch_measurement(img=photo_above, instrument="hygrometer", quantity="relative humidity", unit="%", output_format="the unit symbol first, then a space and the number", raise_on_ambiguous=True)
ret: % 40
